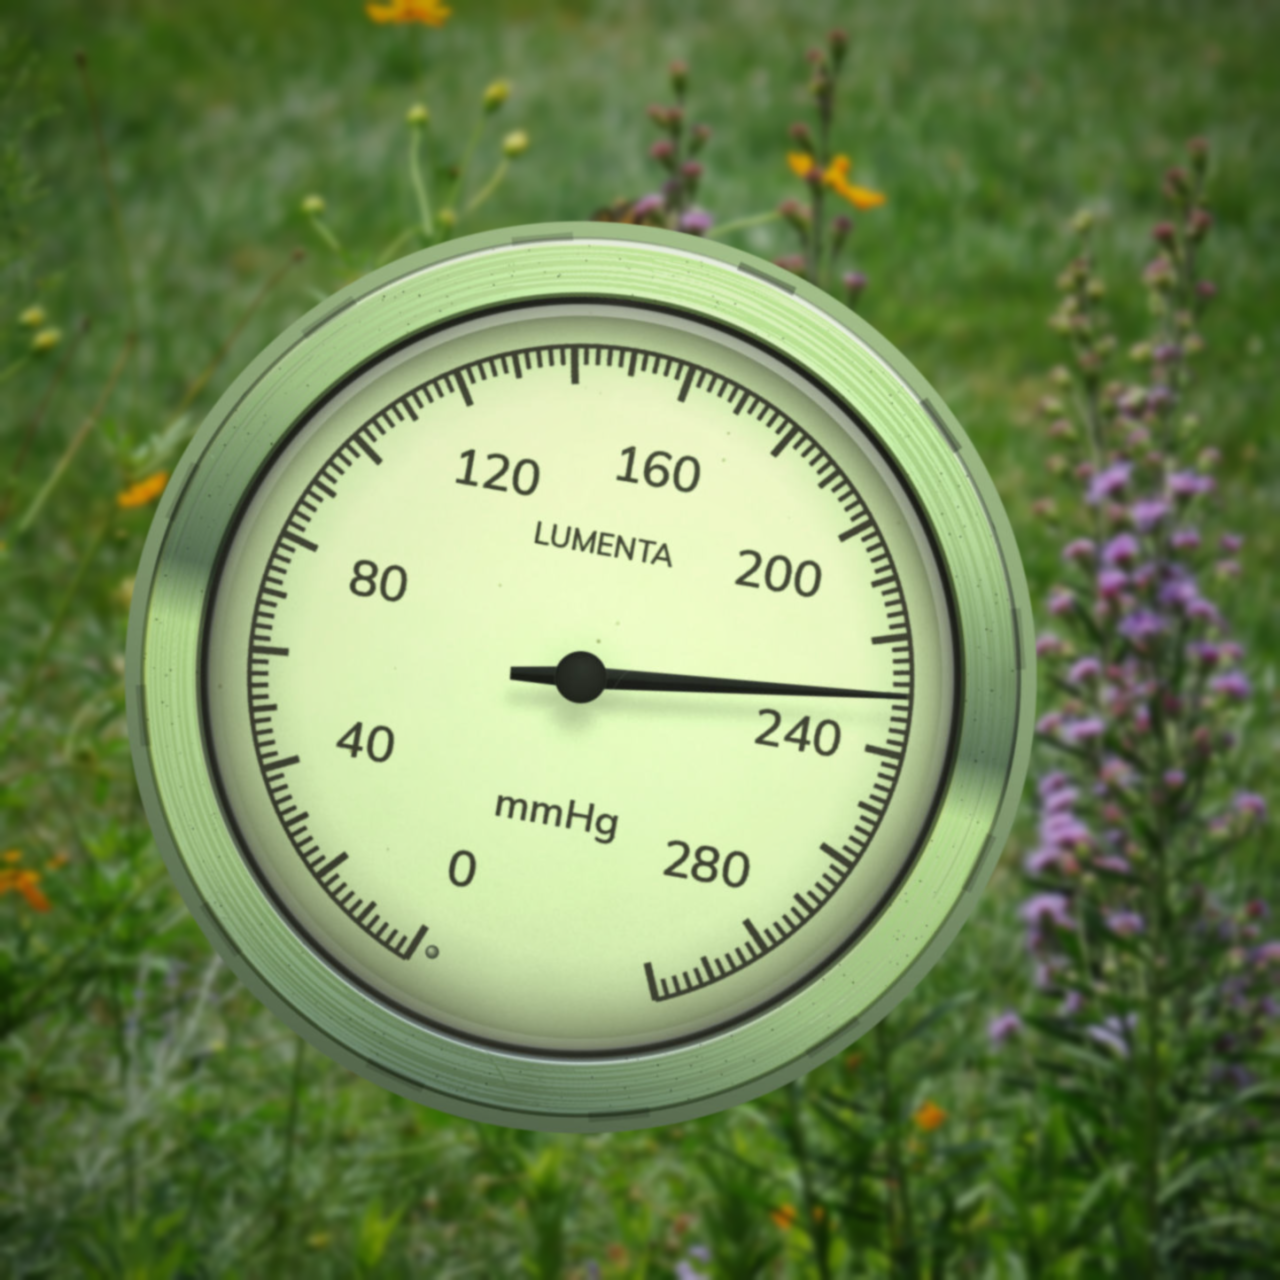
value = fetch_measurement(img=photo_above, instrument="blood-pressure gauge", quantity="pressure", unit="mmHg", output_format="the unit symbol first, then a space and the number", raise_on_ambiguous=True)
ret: mmHg 230
